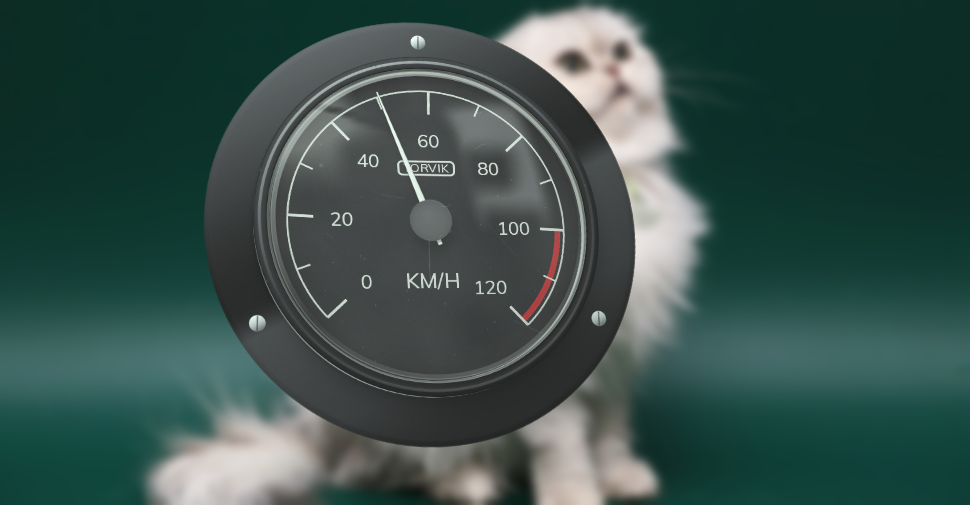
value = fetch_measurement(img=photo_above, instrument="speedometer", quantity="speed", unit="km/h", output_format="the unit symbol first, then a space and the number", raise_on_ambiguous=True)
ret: km/h 50
